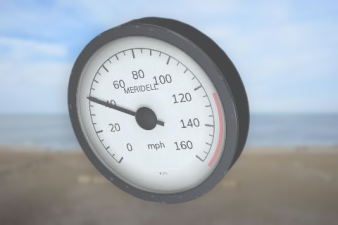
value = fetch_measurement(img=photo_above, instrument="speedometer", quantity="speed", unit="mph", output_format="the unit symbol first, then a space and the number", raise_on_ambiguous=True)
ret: mph 40
